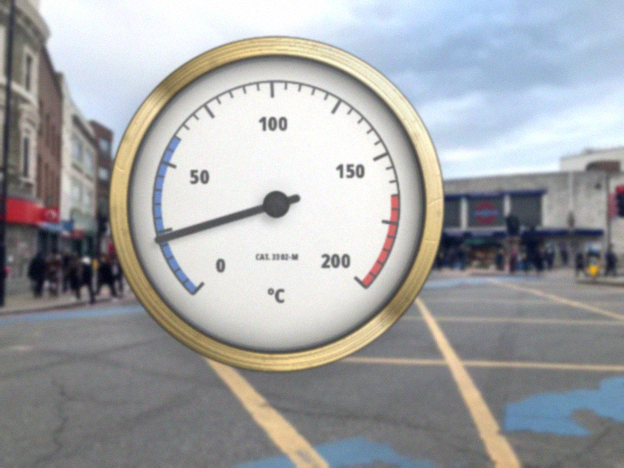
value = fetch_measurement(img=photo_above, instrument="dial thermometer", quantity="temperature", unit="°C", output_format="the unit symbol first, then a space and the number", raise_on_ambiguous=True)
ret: °C 22.5
